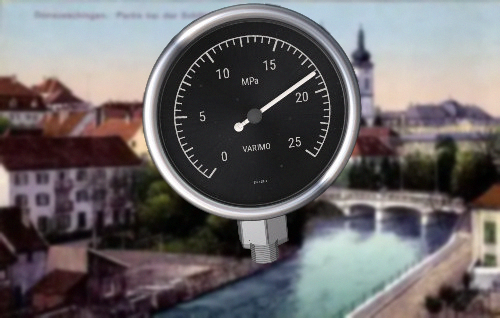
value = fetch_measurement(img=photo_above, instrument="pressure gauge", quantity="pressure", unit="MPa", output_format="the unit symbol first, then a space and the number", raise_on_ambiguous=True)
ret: MPa 18.5
